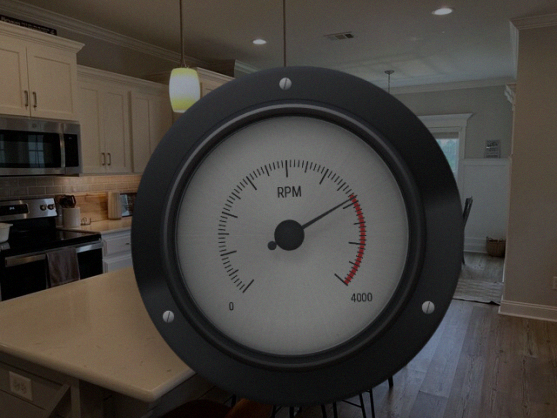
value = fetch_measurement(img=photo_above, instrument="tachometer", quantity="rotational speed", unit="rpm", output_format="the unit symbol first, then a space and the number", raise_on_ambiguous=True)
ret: rpm 2950
